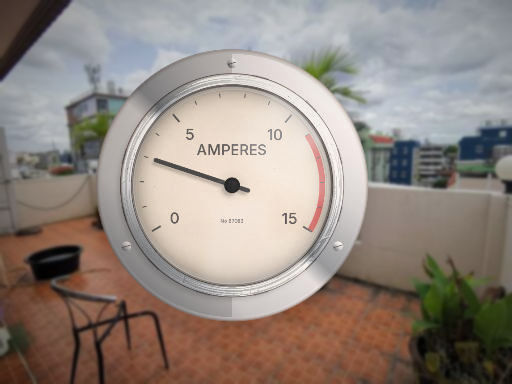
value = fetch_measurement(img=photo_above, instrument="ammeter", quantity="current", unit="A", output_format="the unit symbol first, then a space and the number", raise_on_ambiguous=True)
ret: A 3
